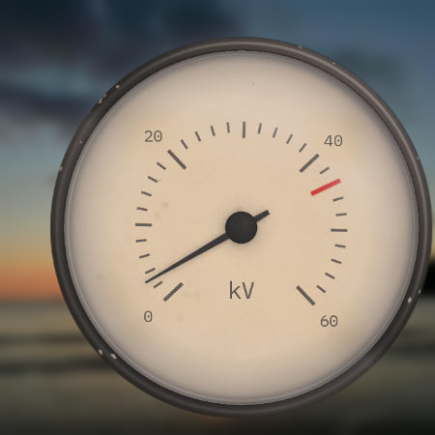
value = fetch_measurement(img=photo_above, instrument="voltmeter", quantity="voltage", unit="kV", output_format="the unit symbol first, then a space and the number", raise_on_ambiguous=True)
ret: kV 3
